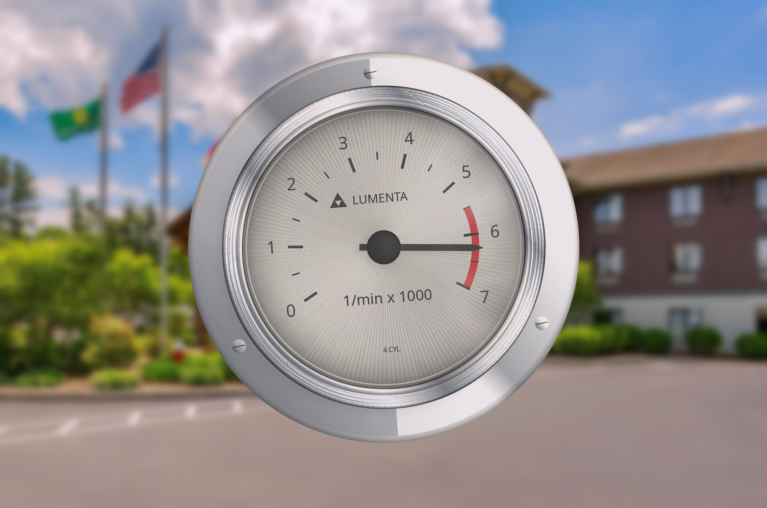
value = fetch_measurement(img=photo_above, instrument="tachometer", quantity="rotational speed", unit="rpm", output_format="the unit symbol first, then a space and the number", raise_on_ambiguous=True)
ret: rpm 6250
